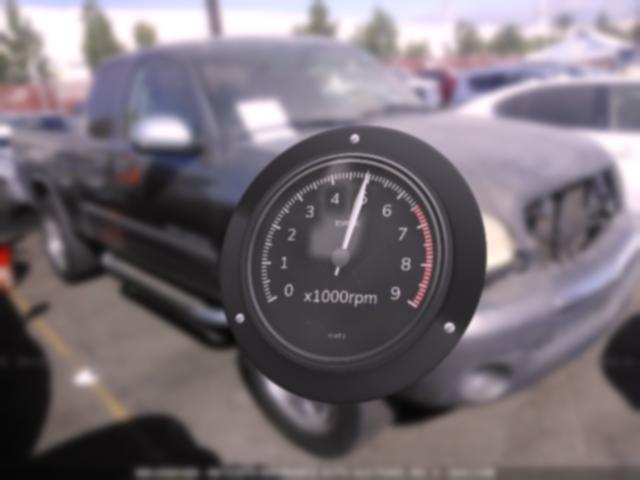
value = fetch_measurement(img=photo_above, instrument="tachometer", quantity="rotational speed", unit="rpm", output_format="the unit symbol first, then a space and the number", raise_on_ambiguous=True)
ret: rpm 5000
